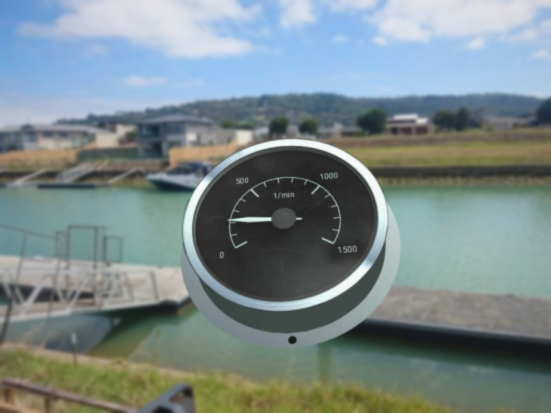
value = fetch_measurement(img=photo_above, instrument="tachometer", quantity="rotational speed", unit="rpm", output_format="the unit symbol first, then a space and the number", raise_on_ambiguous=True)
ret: rpm 200
